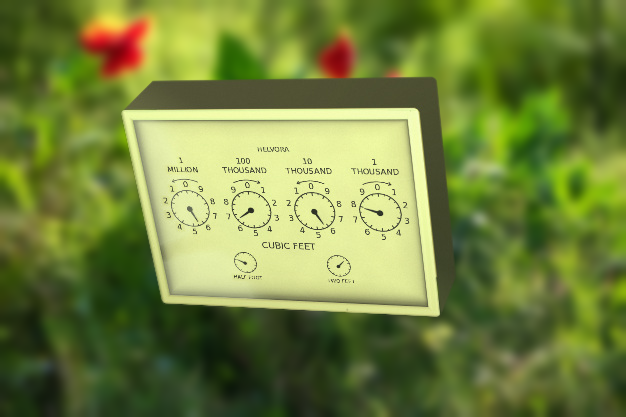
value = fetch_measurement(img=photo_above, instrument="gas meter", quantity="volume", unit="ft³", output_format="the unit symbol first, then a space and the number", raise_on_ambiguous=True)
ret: ft³ 565800
